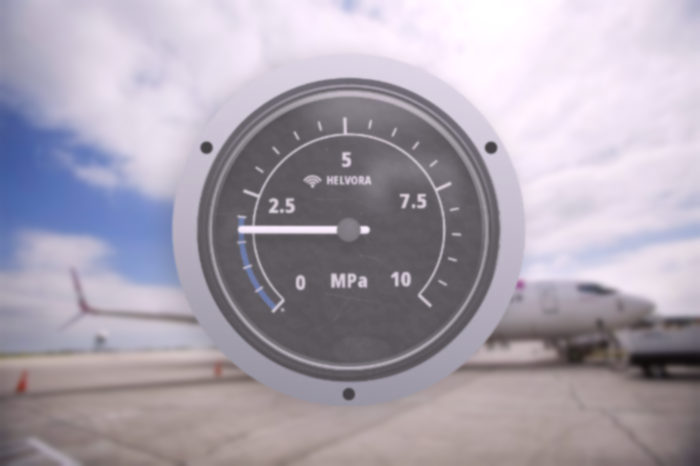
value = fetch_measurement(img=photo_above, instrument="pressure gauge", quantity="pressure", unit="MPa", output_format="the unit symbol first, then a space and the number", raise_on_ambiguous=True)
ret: MPa 1.75
